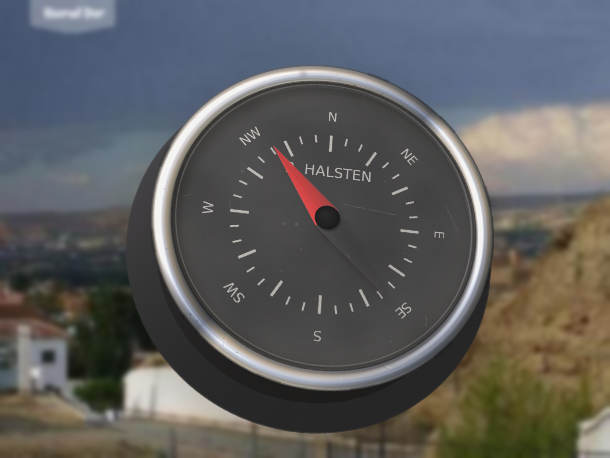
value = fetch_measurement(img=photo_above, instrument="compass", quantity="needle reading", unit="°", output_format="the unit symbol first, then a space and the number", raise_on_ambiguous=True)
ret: ° 320
